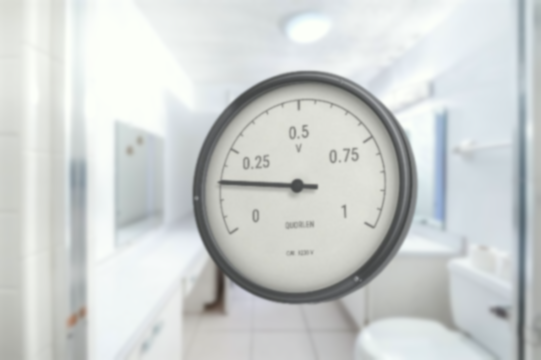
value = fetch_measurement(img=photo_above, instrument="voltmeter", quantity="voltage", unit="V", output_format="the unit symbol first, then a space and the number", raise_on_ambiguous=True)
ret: V 0.15
